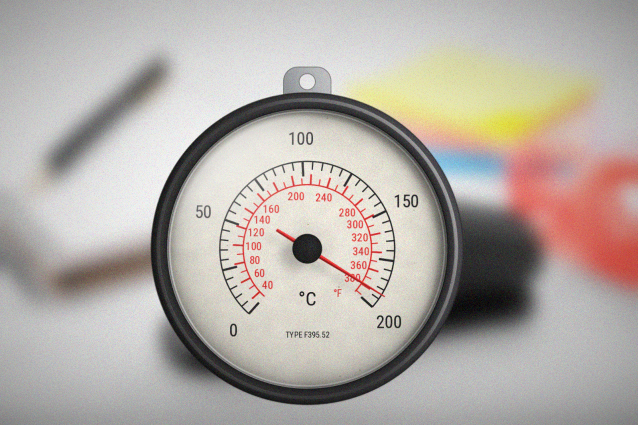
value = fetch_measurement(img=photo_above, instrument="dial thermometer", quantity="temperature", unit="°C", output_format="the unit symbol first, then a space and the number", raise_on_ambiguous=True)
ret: °C 192.5
